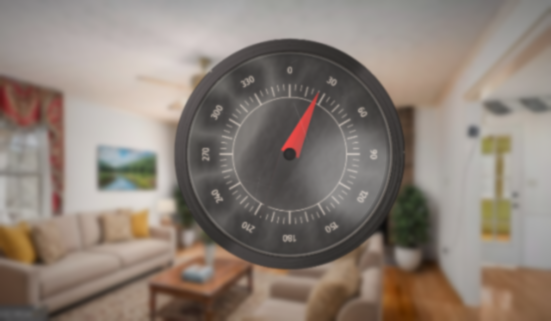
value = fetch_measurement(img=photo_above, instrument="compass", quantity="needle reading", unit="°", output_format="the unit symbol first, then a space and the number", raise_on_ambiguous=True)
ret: ° 25
